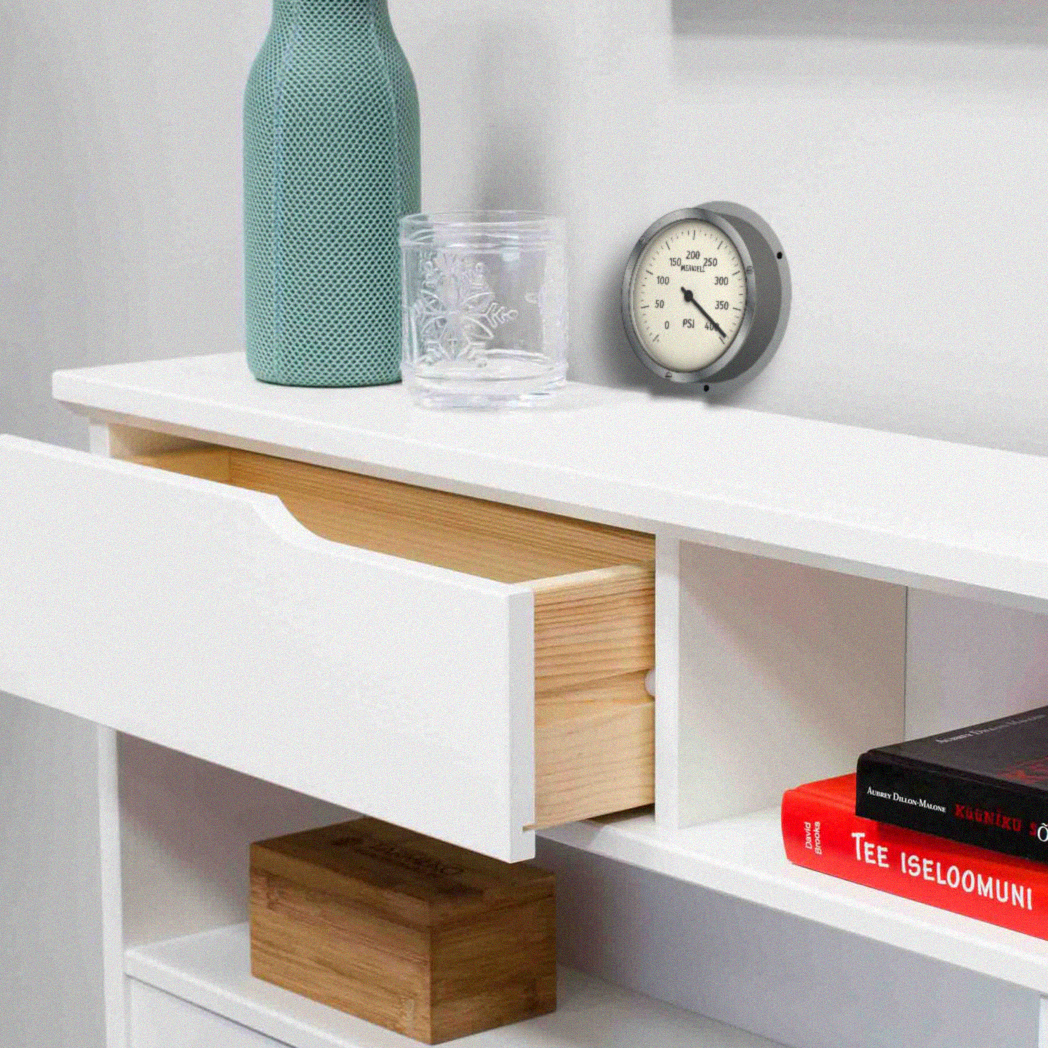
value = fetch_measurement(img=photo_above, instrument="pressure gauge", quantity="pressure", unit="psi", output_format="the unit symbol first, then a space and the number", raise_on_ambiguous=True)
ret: psi 390
